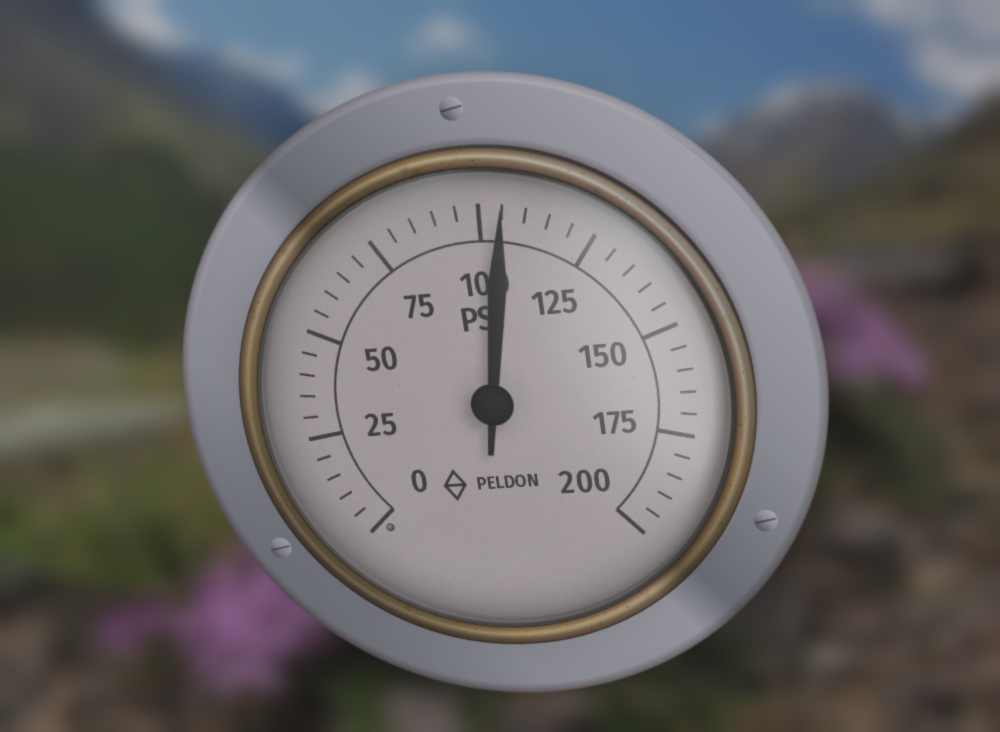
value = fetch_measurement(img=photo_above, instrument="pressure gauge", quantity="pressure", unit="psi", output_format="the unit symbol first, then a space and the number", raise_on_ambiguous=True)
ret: psi 105
